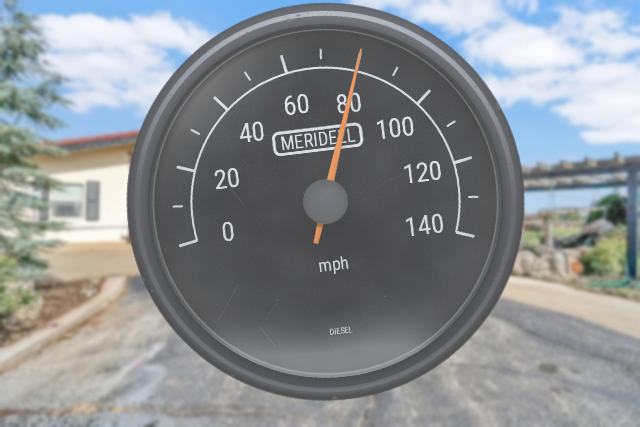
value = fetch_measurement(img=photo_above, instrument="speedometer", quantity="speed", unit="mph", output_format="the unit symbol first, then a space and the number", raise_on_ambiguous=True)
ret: mph 80
